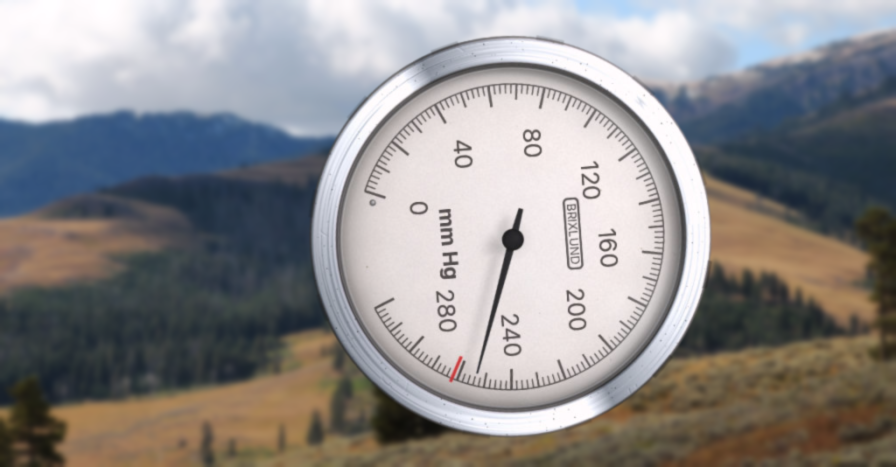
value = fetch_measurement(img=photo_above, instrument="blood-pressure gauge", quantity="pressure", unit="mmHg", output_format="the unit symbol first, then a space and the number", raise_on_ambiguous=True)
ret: mmHg 254
